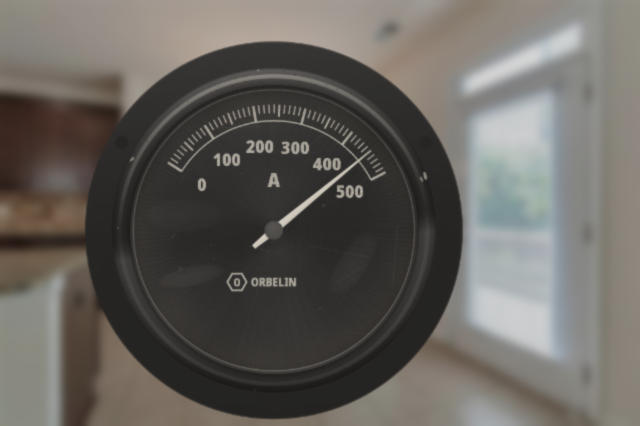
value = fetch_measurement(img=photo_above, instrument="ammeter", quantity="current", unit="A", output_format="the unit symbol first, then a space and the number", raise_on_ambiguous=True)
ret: A 450
